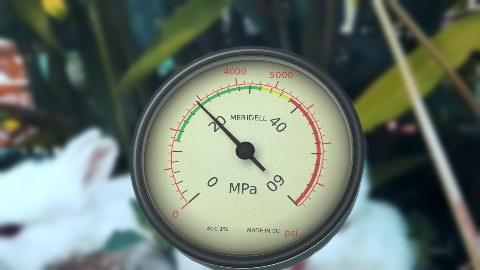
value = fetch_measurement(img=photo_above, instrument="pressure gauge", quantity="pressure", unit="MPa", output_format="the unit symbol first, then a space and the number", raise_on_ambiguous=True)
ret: MPa 20
